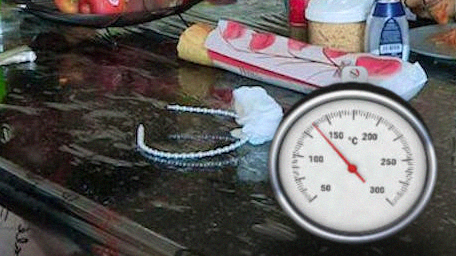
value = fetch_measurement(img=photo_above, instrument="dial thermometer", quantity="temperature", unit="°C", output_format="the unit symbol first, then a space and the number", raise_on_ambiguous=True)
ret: °C 137.5
